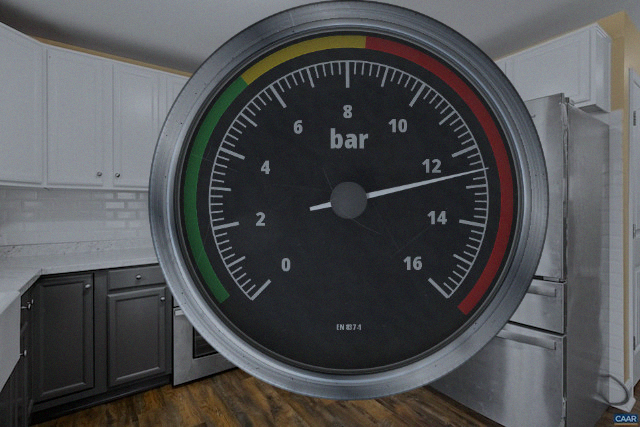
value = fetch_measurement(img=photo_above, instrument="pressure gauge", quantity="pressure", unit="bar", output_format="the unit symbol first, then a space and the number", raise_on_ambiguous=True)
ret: bar 12.6
